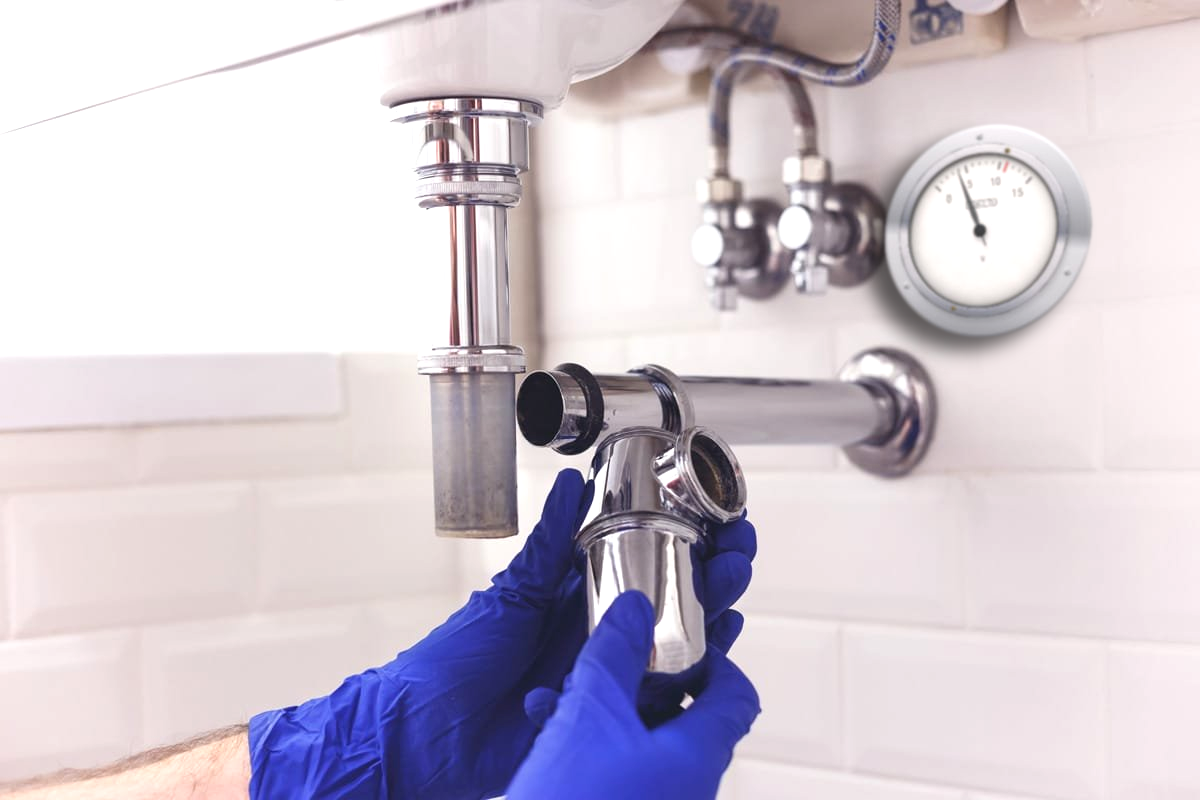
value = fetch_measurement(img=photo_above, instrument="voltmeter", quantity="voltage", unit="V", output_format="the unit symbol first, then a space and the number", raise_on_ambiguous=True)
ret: V 4
